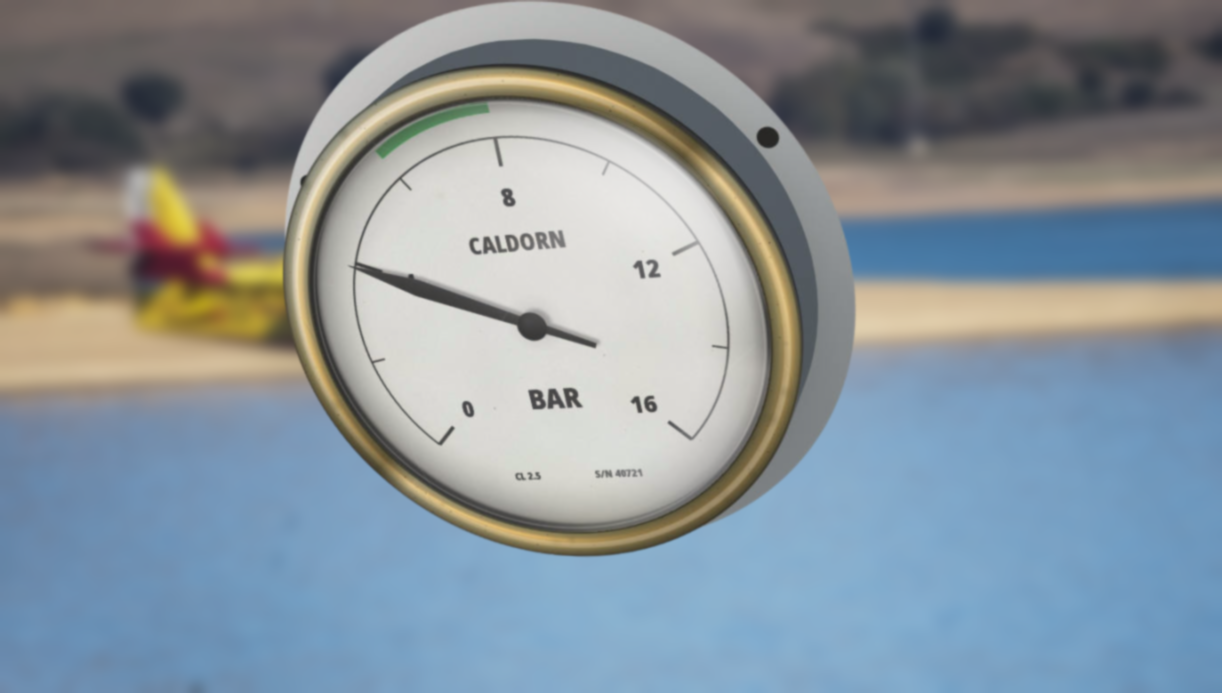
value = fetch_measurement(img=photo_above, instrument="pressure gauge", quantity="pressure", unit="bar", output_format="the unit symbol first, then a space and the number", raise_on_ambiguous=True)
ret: bar 4
